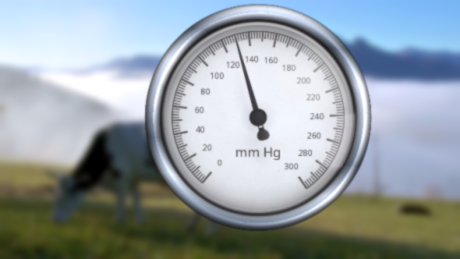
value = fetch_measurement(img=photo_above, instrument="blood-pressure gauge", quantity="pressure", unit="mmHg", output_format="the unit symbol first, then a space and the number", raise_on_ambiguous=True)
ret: mmHg 130
